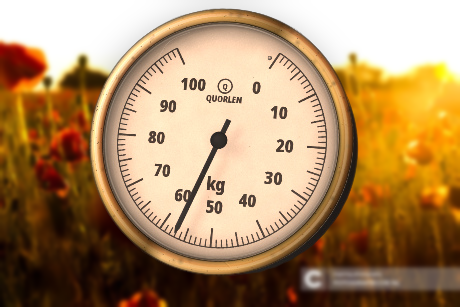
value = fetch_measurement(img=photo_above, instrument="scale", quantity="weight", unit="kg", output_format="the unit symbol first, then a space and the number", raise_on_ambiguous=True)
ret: kg 57
